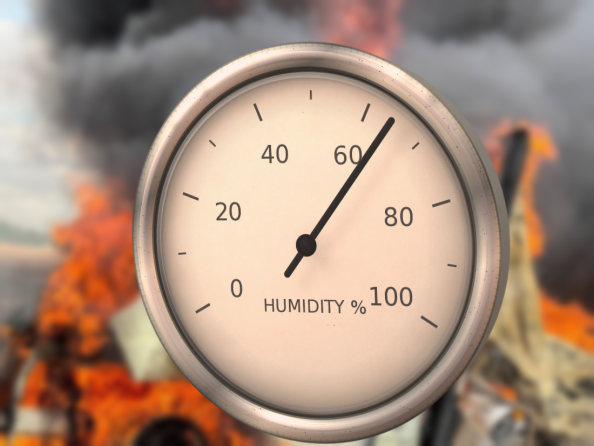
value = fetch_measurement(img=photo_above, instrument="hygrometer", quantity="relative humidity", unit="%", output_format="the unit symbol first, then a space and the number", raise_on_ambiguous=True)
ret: % 65
